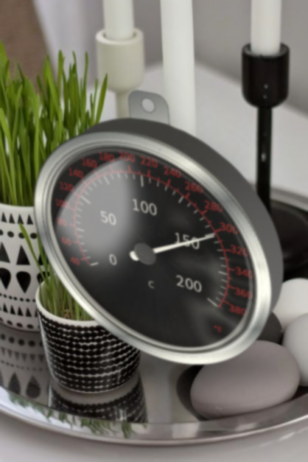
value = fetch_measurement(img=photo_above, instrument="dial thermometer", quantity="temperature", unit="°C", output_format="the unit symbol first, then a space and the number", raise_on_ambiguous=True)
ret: °C 150
